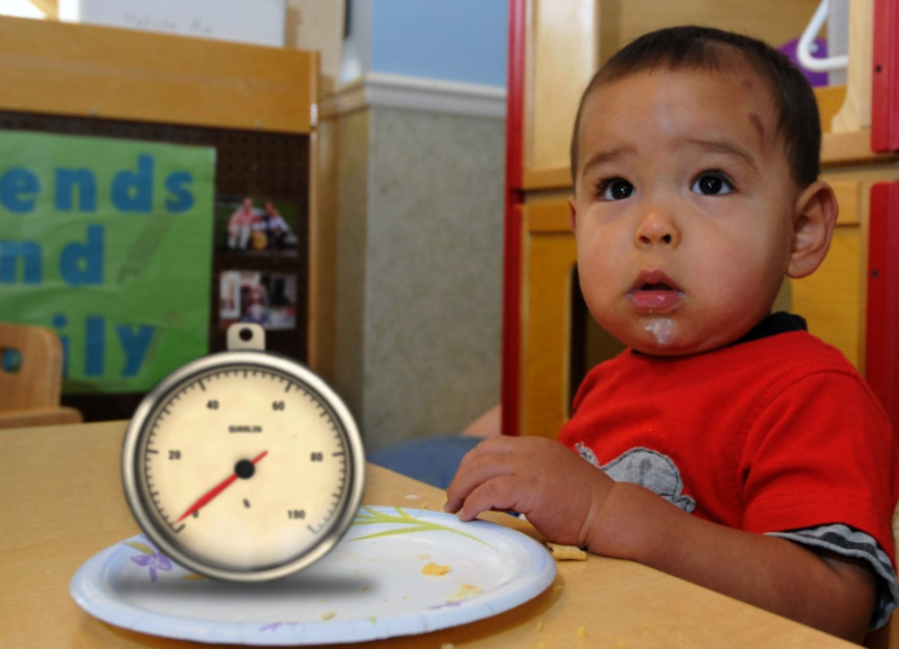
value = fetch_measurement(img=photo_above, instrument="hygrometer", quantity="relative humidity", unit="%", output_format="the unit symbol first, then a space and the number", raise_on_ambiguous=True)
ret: % 2
